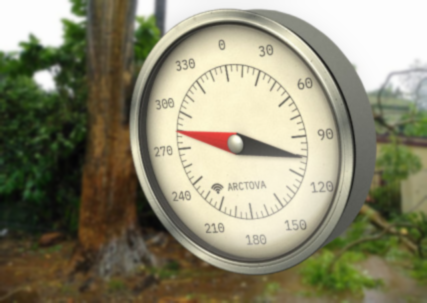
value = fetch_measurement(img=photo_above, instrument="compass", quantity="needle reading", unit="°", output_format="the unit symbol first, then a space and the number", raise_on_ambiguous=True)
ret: ° 285
